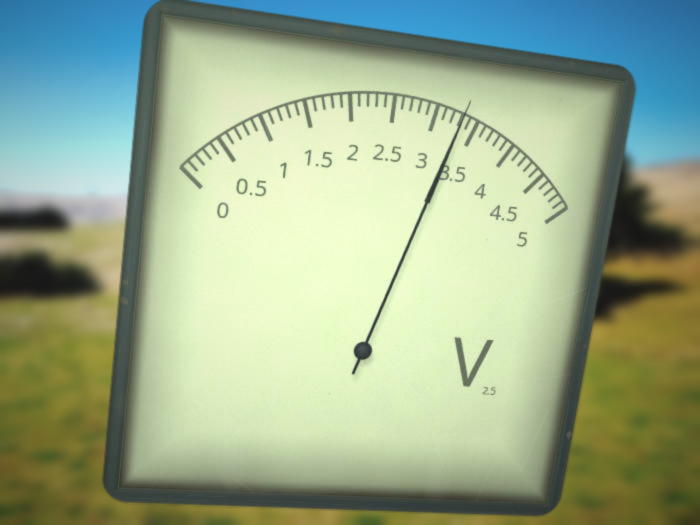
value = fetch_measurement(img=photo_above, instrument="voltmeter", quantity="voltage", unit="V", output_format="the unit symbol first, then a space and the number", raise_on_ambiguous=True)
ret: V 3.3
